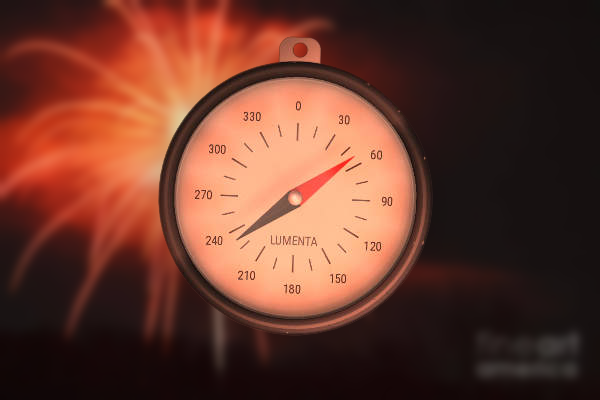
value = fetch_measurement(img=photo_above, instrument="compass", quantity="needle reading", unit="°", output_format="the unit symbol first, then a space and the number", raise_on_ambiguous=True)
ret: ° 52.5
